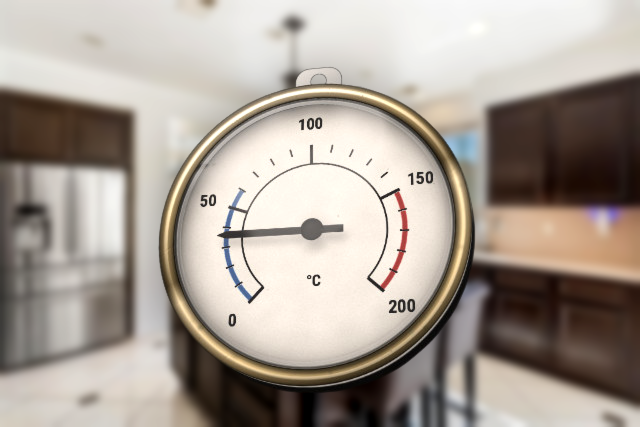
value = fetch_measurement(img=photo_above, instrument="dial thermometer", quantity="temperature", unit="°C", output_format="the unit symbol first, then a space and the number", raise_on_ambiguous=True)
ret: °C 35
